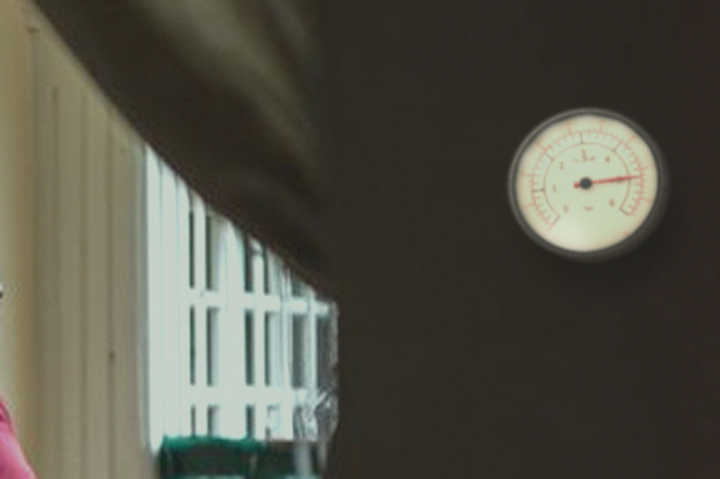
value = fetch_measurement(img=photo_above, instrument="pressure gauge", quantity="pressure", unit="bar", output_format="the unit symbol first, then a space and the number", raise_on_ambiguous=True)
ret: bar 5
